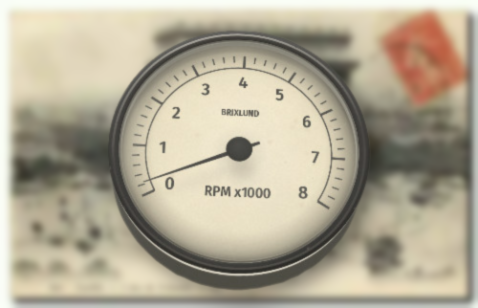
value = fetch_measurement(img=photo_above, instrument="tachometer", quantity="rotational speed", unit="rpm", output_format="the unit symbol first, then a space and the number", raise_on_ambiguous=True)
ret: rpm 200
